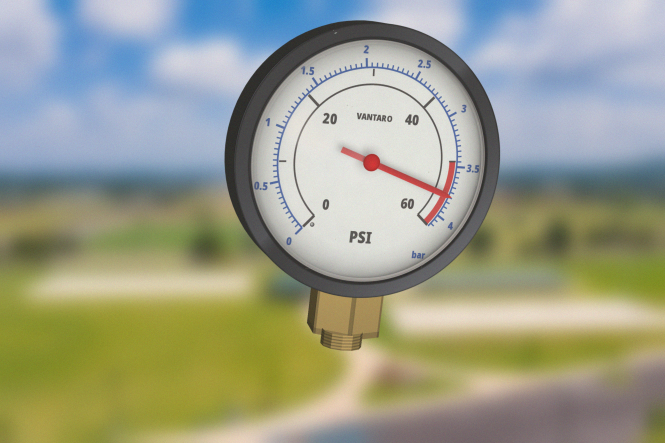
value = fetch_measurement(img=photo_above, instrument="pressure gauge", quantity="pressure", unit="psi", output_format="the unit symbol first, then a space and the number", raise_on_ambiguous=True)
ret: psi 55
